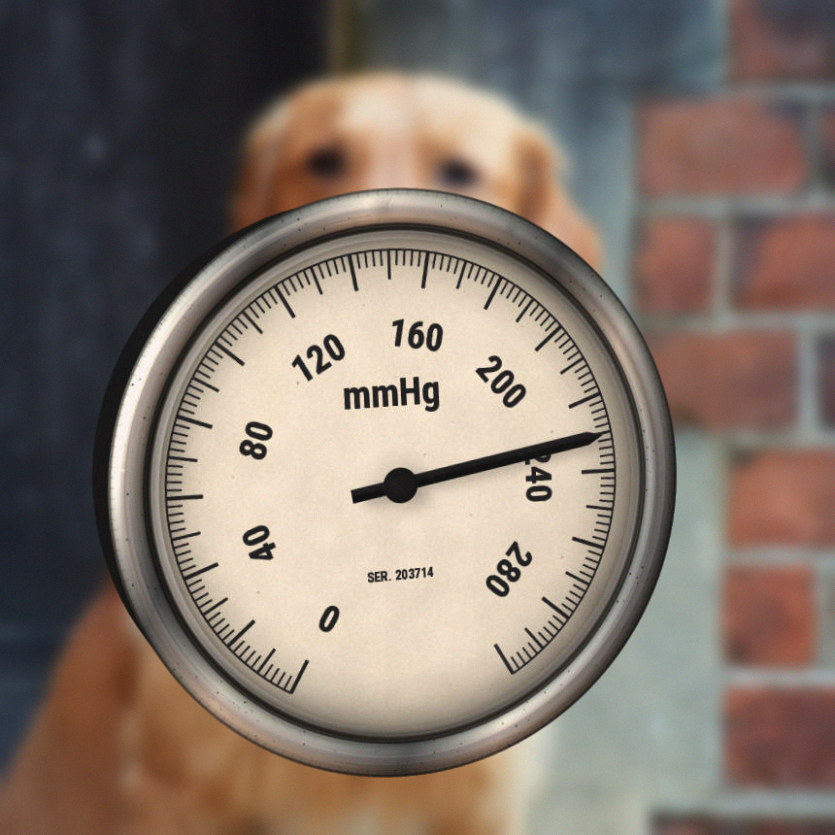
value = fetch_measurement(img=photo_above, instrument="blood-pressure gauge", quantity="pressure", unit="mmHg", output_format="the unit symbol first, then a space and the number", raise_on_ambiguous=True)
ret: mmHg 230
